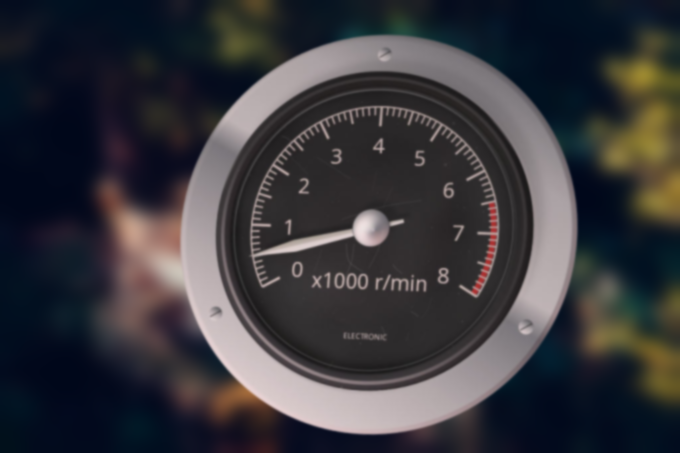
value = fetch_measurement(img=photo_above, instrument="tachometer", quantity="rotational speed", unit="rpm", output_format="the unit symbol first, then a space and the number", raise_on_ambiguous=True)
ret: rpm 500
